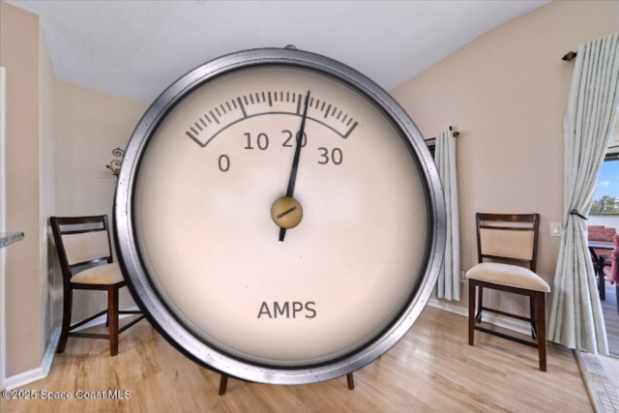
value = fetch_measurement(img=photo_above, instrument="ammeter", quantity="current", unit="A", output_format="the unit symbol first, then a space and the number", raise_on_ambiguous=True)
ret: A 21
